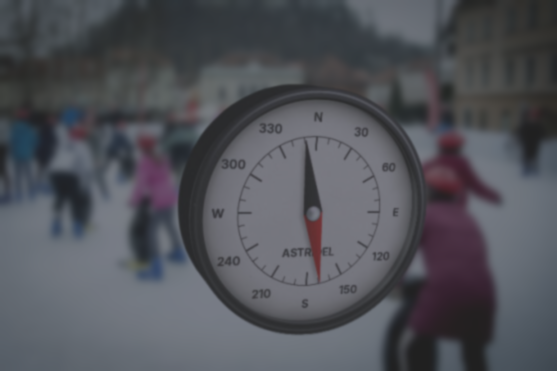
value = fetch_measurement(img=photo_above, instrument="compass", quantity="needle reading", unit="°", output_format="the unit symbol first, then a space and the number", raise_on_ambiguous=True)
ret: ° 170
